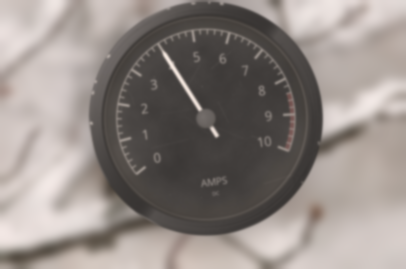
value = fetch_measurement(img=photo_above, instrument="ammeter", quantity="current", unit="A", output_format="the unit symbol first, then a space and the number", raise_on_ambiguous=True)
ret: A 4
